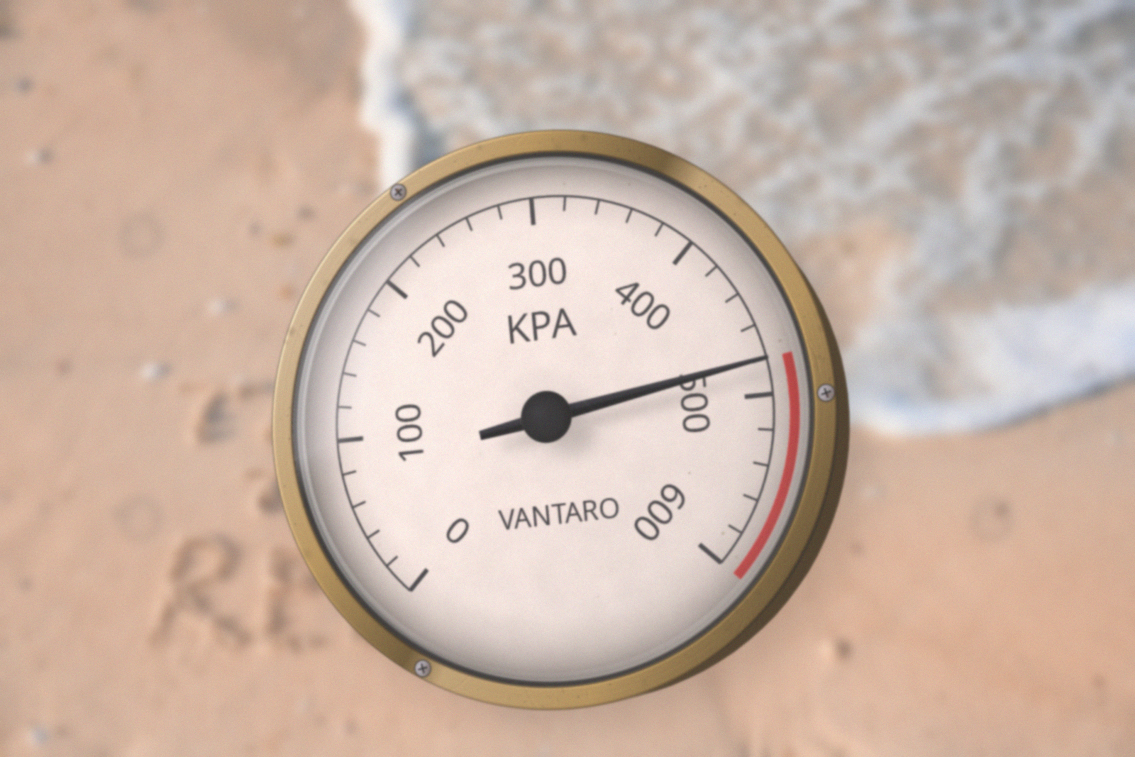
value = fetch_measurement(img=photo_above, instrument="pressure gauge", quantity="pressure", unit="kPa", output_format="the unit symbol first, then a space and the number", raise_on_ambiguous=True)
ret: kPa 480
